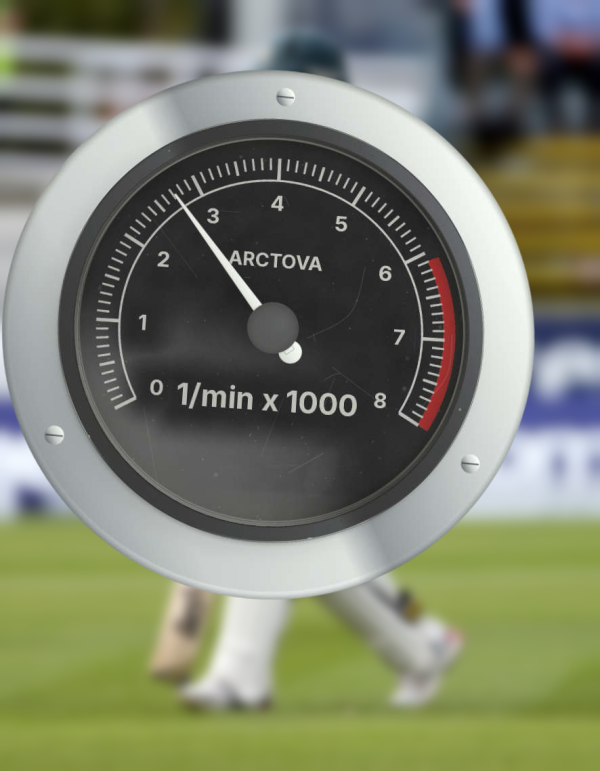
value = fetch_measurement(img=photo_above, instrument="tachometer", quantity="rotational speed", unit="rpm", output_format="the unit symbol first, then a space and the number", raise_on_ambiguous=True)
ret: rpm 2700
